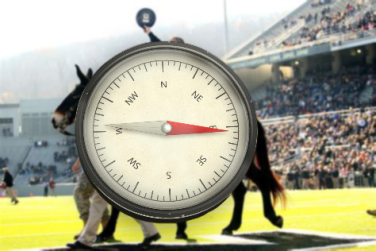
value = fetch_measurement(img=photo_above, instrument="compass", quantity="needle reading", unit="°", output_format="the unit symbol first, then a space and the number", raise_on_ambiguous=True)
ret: ° 95
